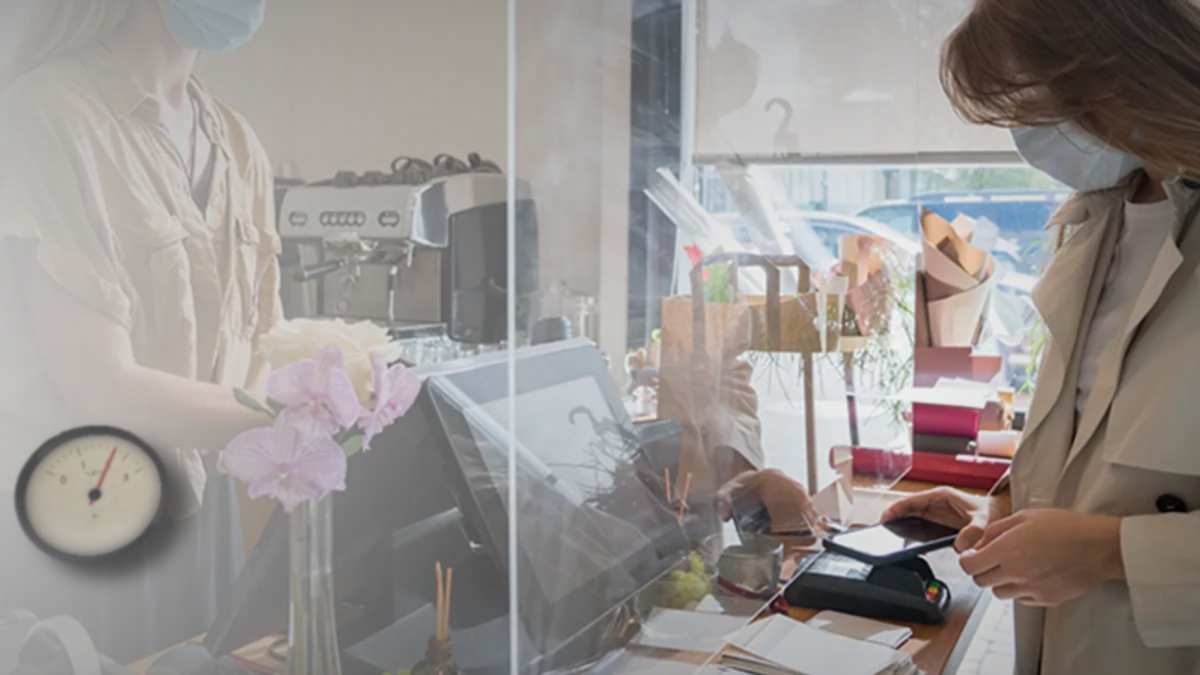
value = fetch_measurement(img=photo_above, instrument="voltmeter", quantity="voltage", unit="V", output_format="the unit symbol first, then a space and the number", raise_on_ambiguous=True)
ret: V 2
